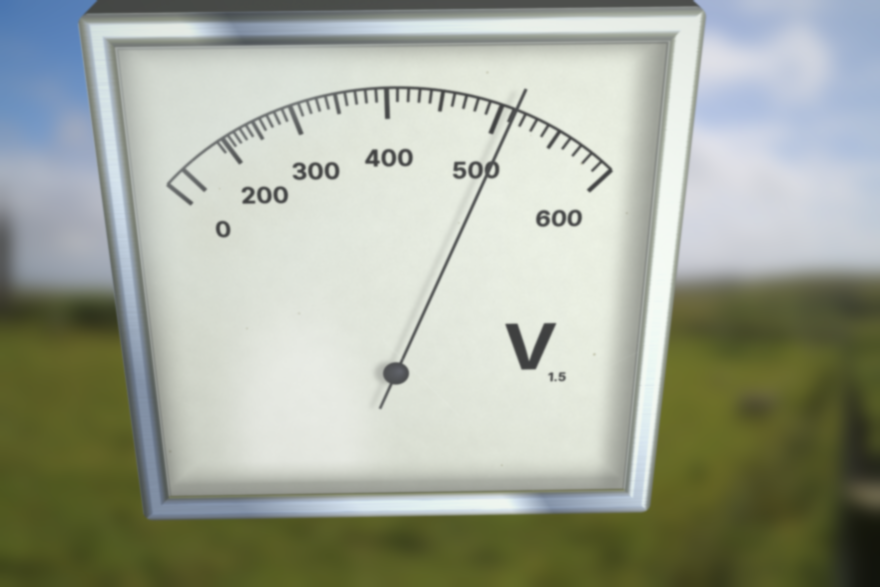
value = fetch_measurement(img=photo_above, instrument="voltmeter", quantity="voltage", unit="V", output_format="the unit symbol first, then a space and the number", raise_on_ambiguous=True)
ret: V 510
